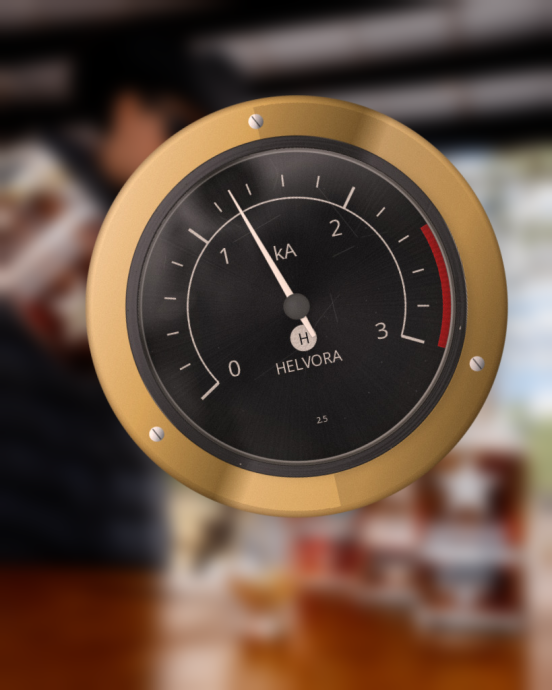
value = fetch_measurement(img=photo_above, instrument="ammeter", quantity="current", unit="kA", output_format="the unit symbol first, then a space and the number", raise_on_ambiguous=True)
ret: kA 1.3
